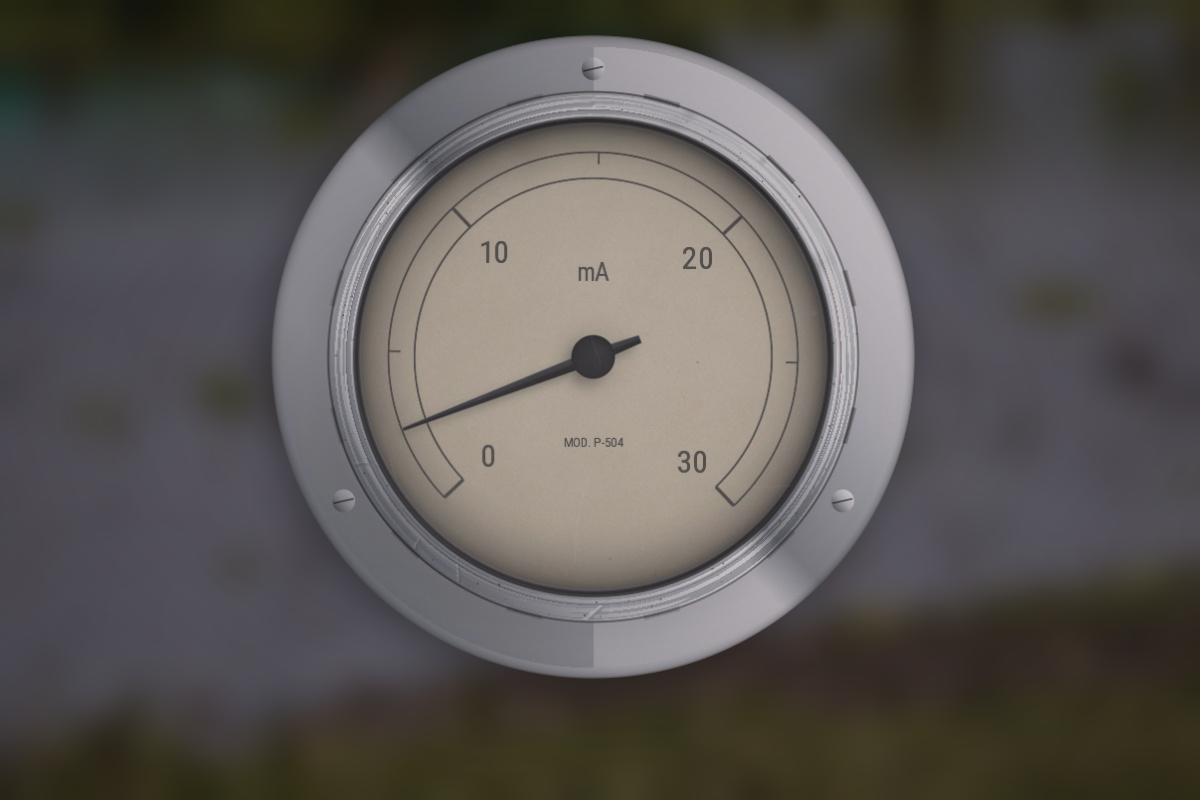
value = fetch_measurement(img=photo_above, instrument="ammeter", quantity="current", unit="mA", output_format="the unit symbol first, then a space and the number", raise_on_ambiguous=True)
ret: mA 2.5
